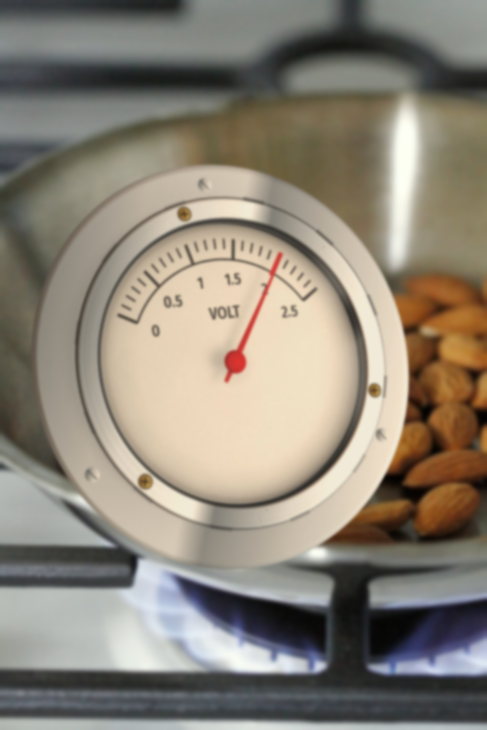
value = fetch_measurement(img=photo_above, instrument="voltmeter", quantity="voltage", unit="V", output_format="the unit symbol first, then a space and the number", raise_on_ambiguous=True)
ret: V 2
